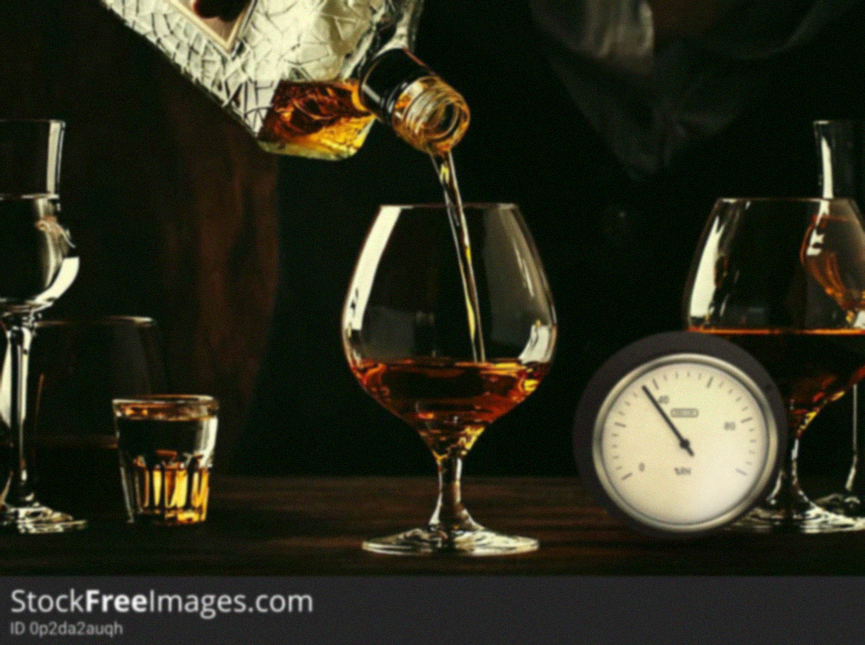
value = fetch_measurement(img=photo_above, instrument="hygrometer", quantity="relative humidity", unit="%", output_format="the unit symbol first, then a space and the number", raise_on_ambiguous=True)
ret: % 36
